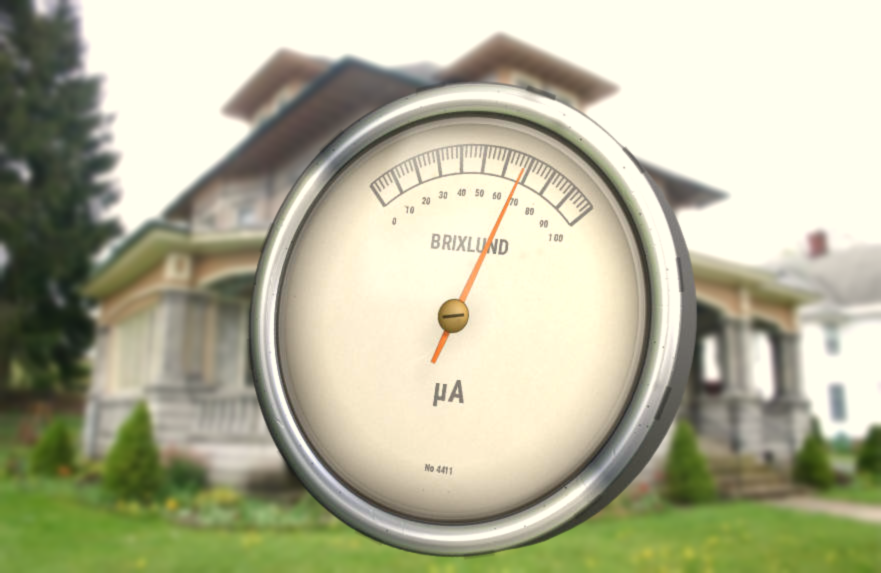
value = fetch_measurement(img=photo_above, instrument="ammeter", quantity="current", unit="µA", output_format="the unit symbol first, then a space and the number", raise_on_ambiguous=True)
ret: µA 70
